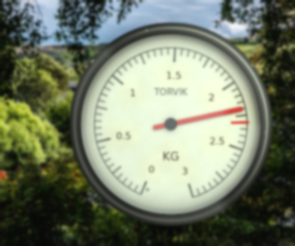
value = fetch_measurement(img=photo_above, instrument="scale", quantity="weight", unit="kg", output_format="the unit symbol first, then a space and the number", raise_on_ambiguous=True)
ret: kg 2.2
